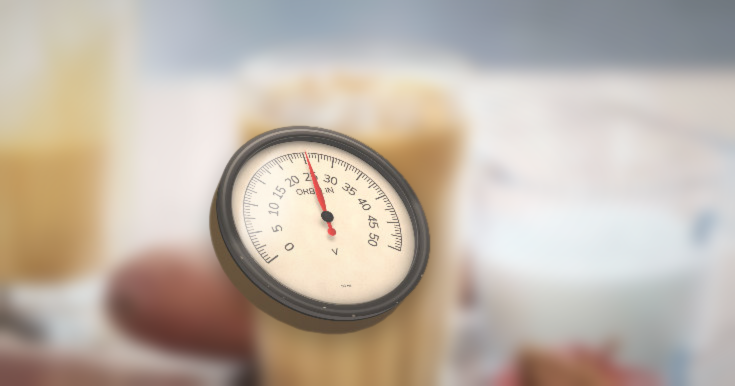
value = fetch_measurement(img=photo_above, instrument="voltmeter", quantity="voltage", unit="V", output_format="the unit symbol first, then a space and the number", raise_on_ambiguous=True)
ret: V 25
